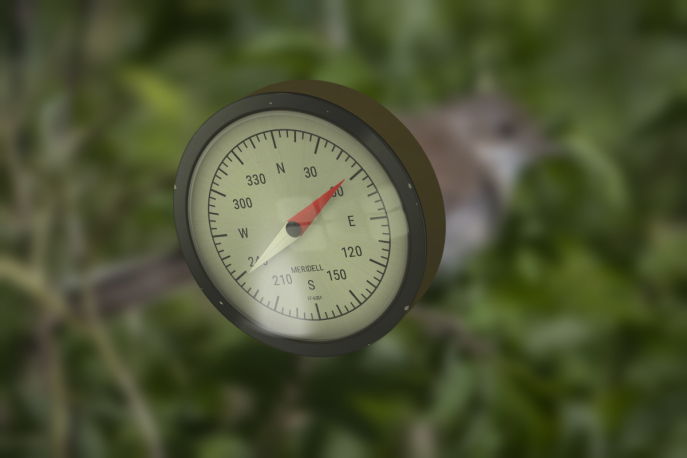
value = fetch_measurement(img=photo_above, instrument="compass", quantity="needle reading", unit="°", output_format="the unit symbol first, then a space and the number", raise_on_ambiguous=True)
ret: ° 57.5
